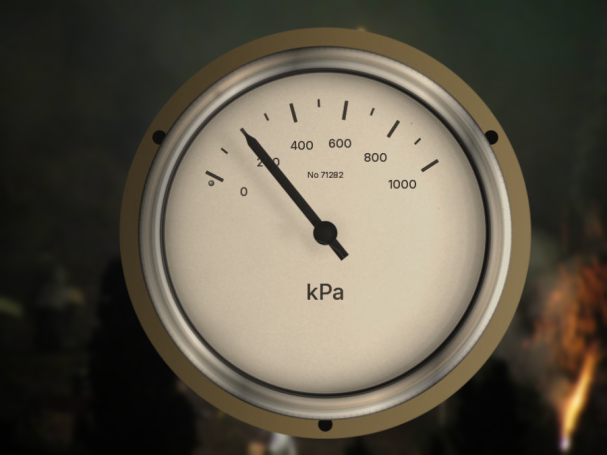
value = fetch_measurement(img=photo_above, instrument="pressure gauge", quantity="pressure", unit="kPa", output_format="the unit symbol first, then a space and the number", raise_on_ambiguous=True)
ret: kPa 200
